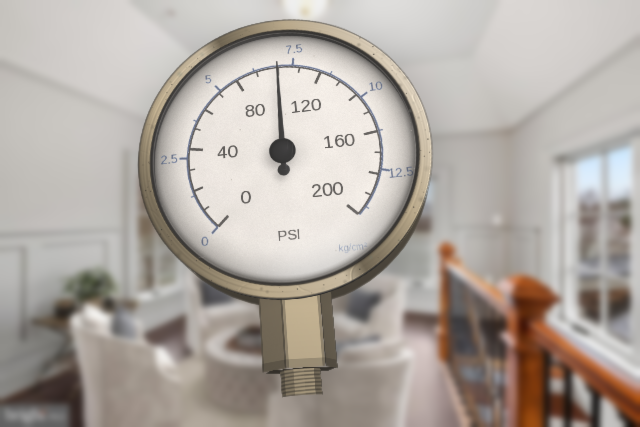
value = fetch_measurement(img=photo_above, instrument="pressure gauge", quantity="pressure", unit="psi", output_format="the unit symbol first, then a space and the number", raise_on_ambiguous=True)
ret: psi 100
